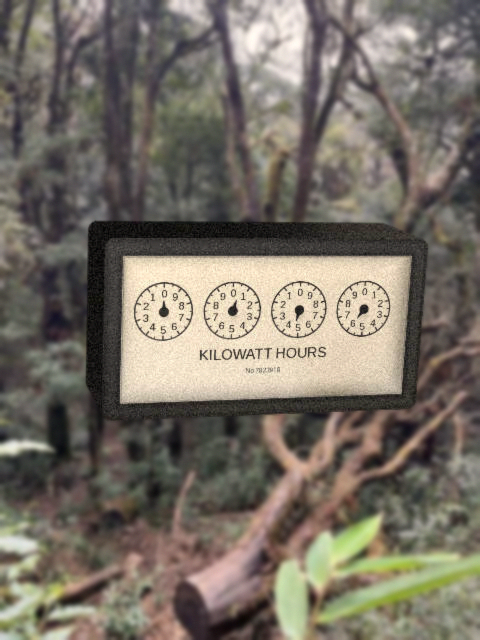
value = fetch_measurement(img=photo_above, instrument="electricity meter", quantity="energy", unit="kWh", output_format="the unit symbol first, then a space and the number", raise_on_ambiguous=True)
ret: kWh 46
